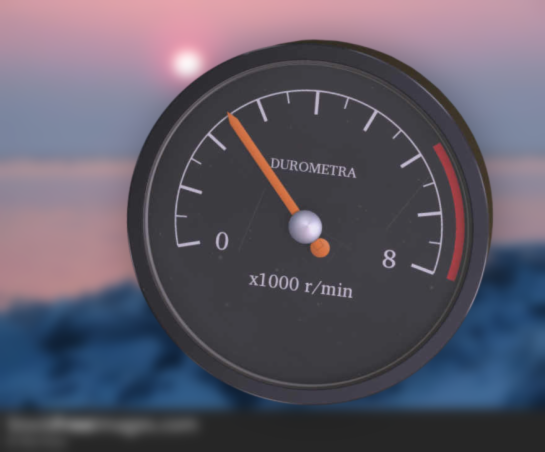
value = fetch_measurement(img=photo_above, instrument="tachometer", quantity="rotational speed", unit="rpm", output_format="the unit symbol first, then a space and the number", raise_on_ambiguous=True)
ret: rpm 2500
